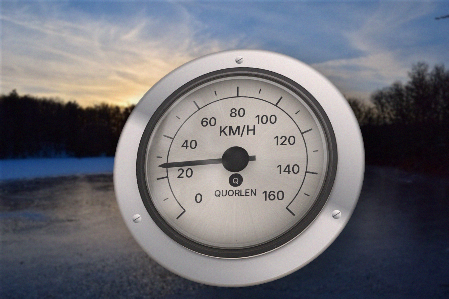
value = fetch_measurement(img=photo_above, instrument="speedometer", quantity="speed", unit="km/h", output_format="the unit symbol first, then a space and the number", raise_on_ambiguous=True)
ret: km/h 25
